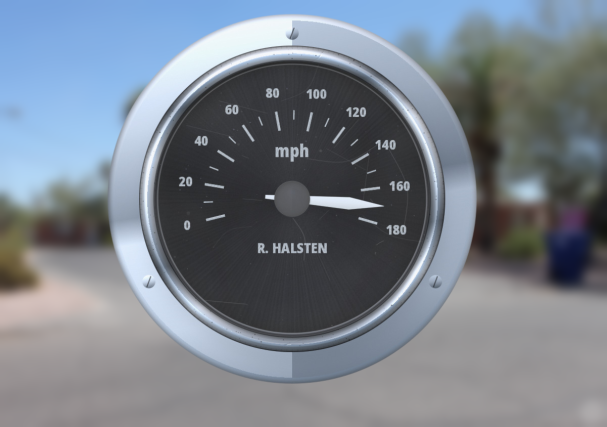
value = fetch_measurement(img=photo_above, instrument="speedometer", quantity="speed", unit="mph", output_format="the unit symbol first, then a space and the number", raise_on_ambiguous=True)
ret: mph 170
